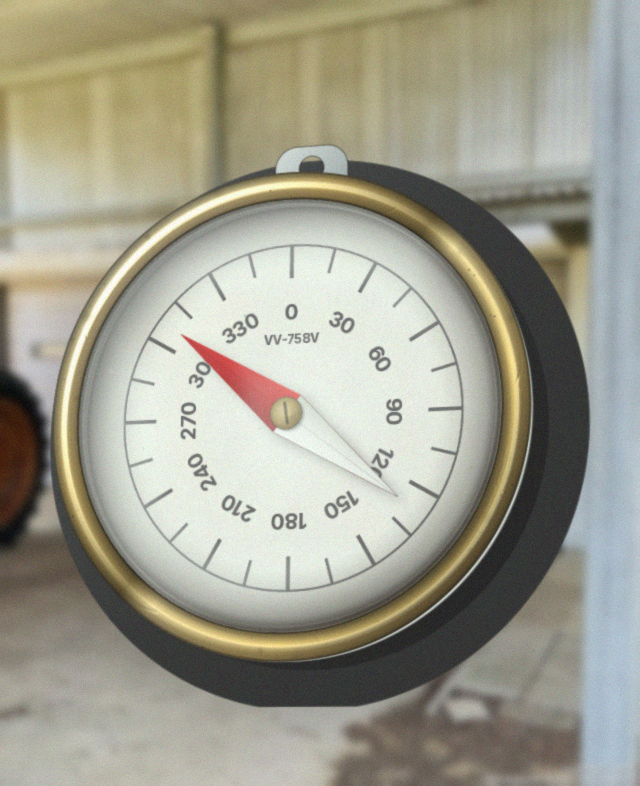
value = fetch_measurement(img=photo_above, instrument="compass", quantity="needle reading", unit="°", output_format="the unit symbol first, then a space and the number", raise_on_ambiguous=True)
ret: ° 307.5
